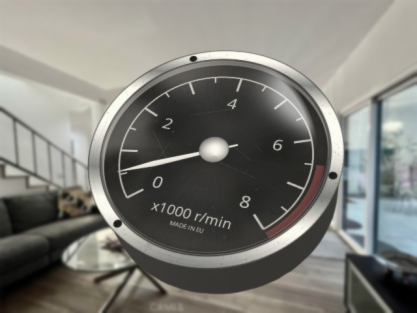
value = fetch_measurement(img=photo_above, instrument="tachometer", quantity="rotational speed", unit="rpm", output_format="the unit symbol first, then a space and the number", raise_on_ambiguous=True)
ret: rpm 500
